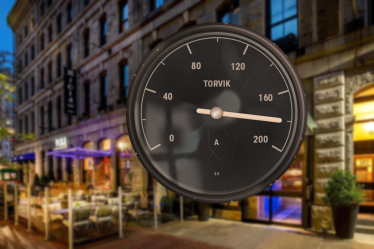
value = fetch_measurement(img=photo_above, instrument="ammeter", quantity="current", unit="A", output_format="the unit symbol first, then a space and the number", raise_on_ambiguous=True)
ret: A 180
